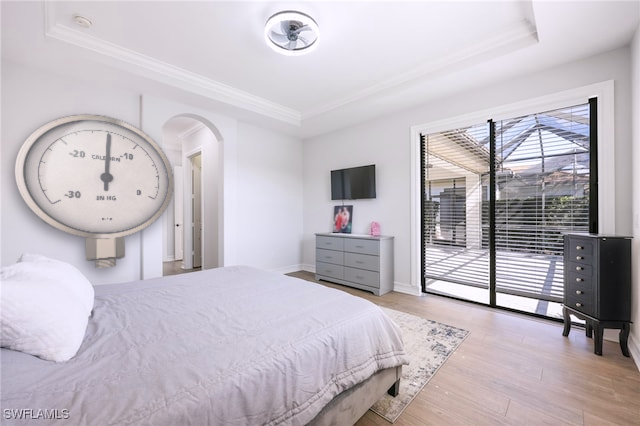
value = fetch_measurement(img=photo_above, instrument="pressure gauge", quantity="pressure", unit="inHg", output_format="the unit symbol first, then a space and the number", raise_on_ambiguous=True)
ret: inHg -14
